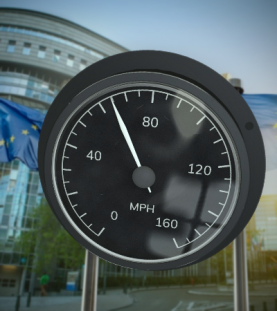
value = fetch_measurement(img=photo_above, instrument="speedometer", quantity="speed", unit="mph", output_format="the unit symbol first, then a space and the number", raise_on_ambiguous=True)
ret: mph 65
